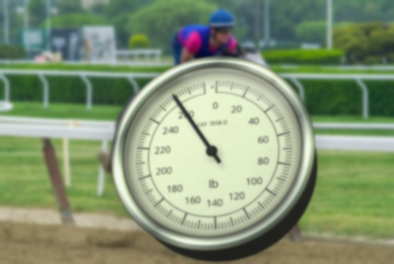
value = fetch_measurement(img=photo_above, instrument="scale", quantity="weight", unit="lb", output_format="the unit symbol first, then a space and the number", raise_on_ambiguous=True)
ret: lb 260
